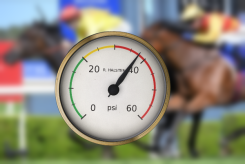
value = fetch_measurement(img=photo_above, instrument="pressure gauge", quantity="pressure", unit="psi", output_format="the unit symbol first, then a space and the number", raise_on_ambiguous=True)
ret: psi 37.5
